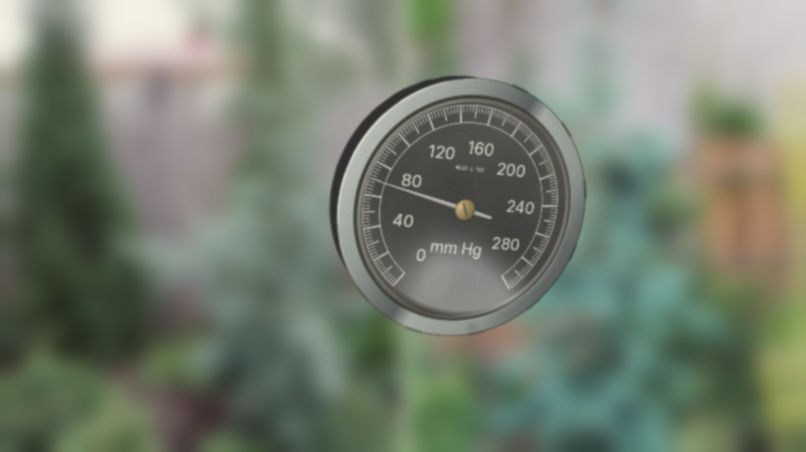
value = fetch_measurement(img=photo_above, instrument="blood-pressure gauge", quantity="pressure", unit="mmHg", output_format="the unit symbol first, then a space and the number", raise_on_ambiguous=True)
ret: mmHg 70
